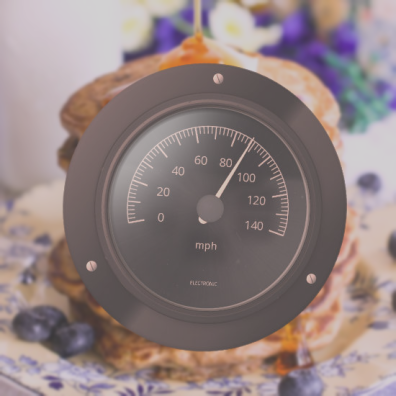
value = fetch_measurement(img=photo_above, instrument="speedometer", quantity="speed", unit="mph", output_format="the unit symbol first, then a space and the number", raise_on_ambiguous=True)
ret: mph 88
